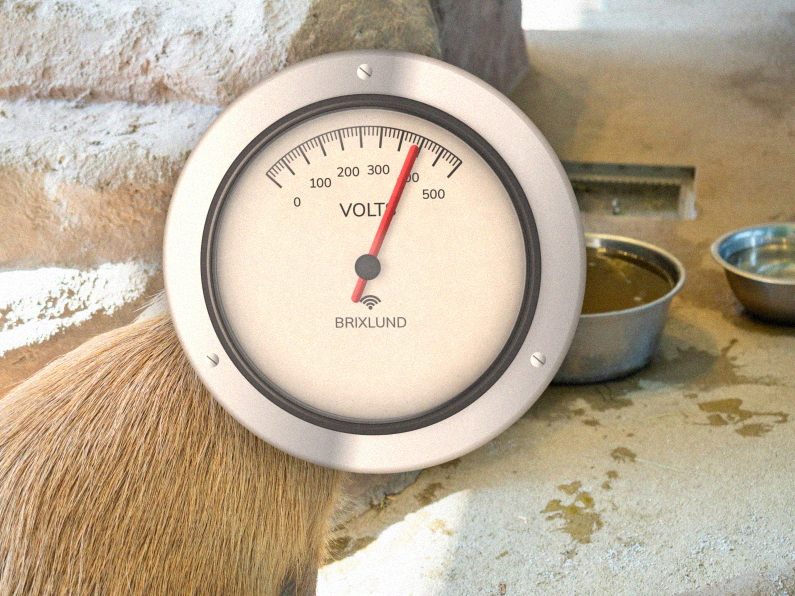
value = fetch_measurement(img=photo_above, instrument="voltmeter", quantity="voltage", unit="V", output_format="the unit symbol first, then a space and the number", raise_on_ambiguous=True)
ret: V 390
